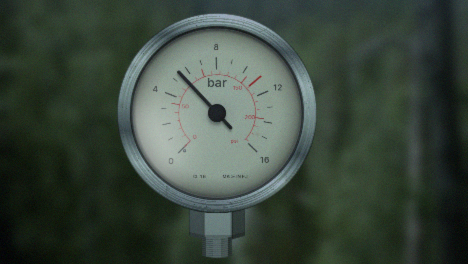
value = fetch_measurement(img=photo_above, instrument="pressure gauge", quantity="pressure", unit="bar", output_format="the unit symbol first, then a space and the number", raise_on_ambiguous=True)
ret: bar 5.5
